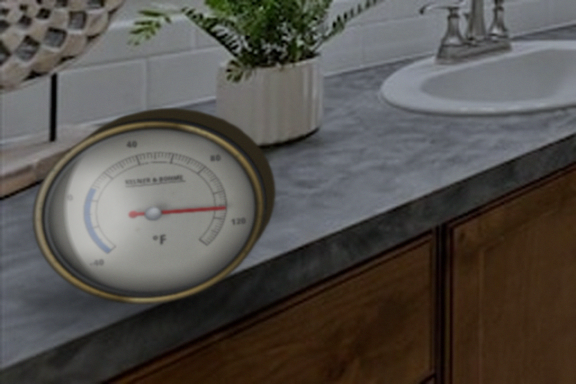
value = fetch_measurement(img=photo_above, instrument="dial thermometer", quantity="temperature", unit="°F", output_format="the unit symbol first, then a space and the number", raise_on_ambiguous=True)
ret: °F 110
